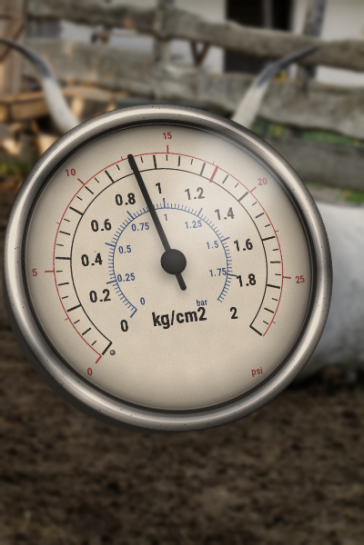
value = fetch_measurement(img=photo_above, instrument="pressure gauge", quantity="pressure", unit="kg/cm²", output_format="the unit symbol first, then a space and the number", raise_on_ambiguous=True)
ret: kg/cm² 0.9
